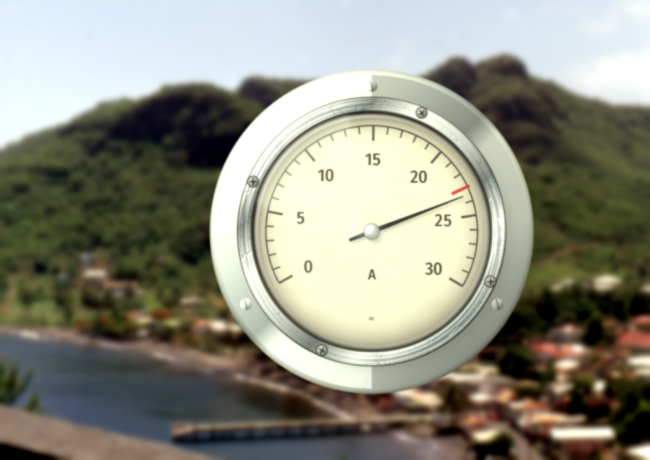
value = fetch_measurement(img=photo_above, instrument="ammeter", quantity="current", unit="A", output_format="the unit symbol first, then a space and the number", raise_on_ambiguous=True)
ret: A 23.5
